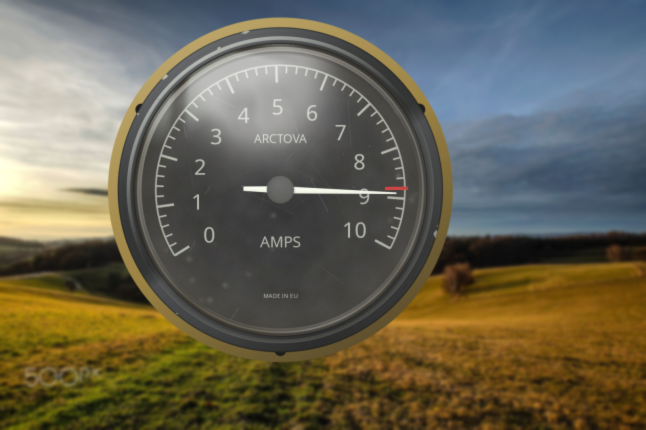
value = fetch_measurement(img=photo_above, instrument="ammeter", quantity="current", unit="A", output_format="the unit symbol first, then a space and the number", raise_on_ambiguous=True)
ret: A 8.9
